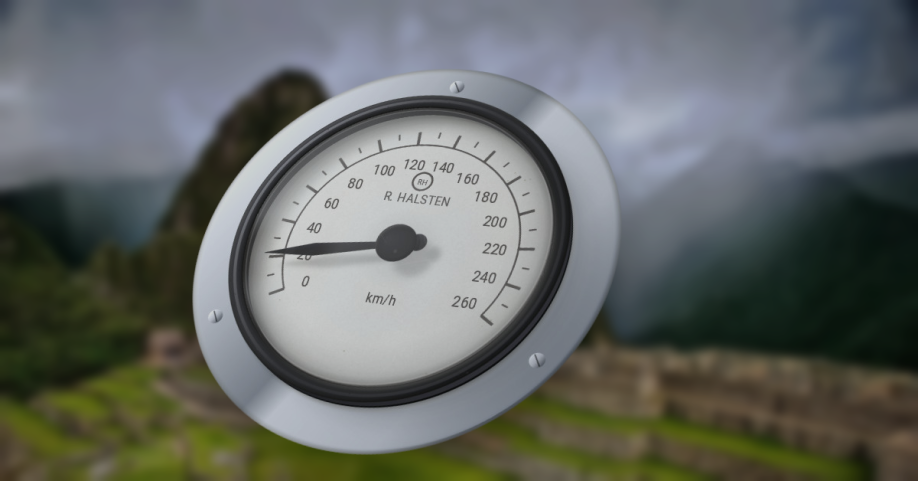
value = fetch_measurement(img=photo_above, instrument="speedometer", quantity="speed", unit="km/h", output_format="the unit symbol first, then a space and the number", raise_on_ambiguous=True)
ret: km/h 20
